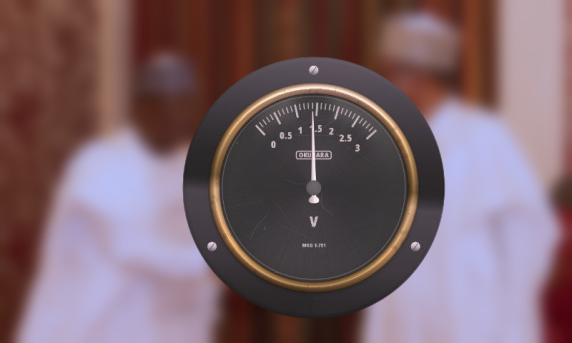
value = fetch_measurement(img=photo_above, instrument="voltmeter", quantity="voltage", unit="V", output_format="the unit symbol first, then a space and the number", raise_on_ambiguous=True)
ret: V 1.4
